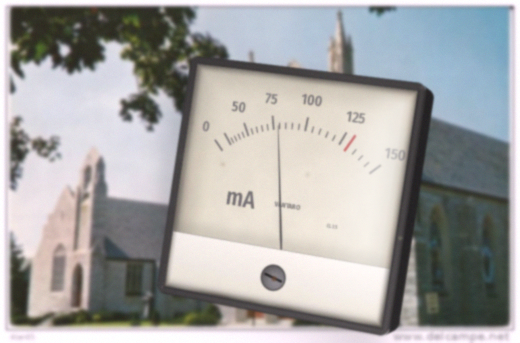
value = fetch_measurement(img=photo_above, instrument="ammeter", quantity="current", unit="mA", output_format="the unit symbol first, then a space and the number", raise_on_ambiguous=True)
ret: mA 80
